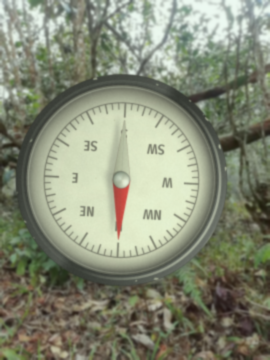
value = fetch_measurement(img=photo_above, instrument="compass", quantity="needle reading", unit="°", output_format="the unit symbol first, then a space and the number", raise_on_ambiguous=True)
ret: ° 0
